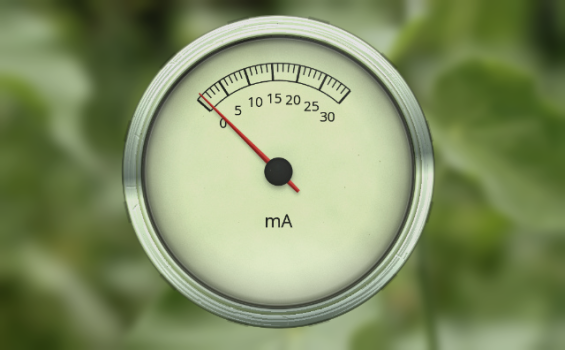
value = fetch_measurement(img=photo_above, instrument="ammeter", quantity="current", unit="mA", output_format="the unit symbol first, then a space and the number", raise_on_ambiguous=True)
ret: mA 1
